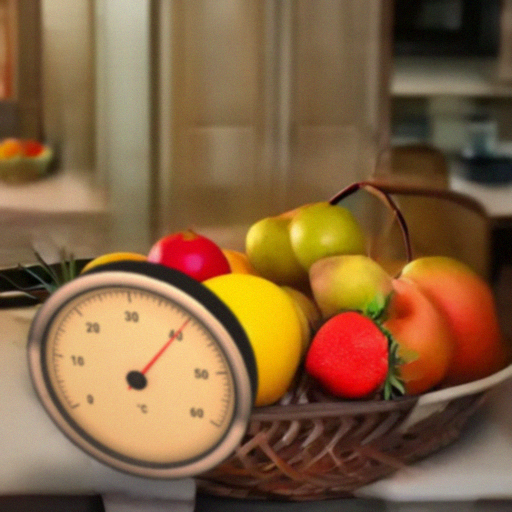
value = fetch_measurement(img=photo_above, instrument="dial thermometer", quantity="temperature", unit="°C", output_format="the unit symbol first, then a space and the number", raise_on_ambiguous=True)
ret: °C 40
